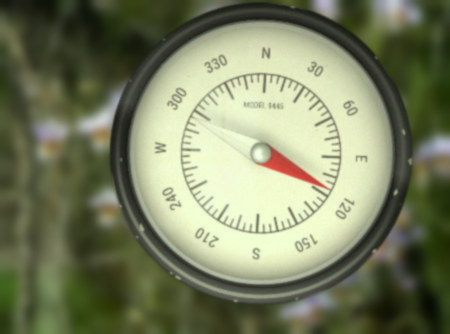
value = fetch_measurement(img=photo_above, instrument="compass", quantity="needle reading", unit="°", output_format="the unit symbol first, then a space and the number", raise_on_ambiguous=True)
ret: ° 115
